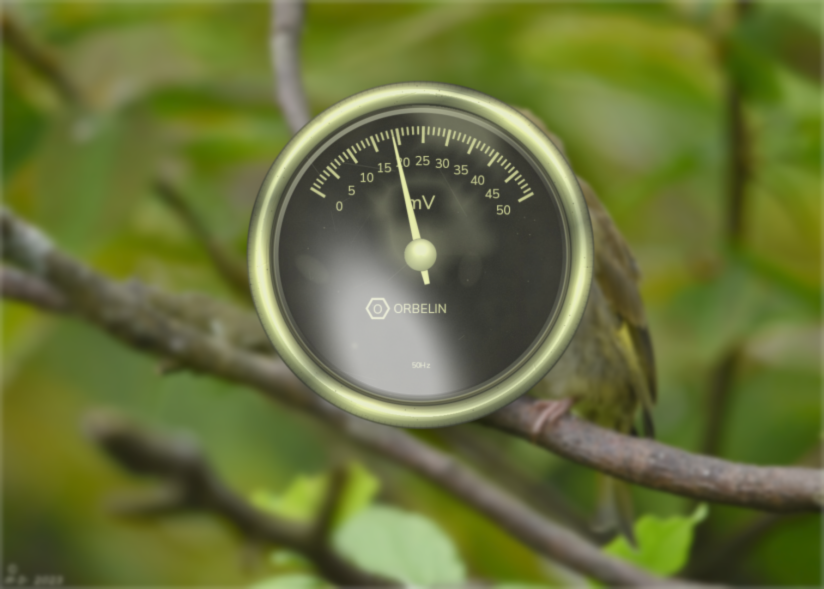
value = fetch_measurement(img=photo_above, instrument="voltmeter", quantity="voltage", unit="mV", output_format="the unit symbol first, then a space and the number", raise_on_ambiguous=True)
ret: mV 19
